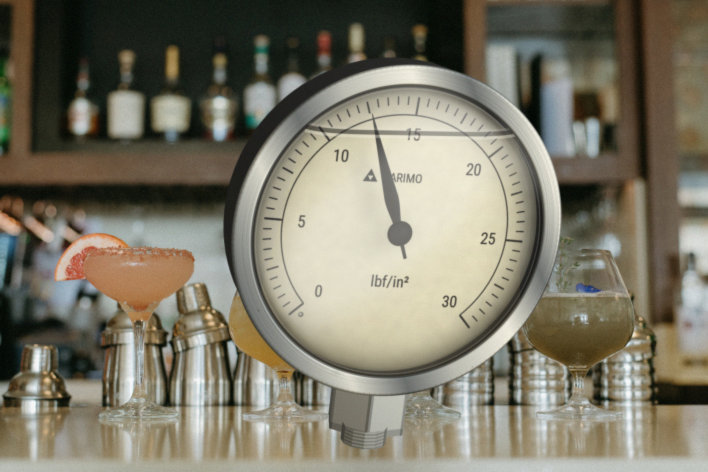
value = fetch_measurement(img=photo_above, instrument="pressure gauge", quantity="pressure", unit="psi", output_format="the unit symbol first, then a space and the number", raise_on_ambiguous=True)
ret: psi 12.5
